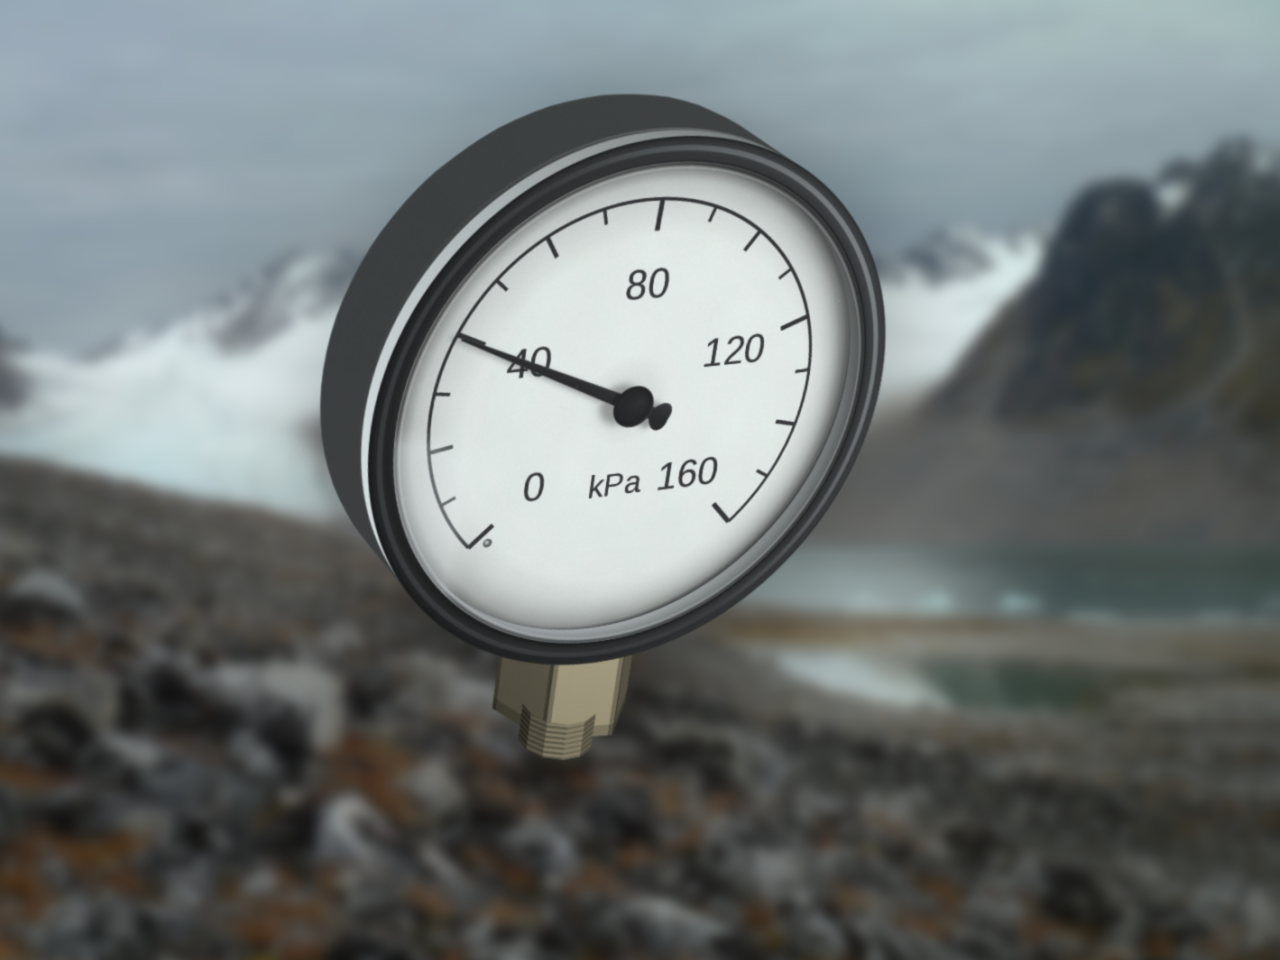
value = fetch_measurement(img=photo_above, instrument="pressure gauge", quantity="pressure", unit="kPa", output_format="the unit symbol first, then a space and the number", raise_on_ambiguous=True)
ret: kPa 40
